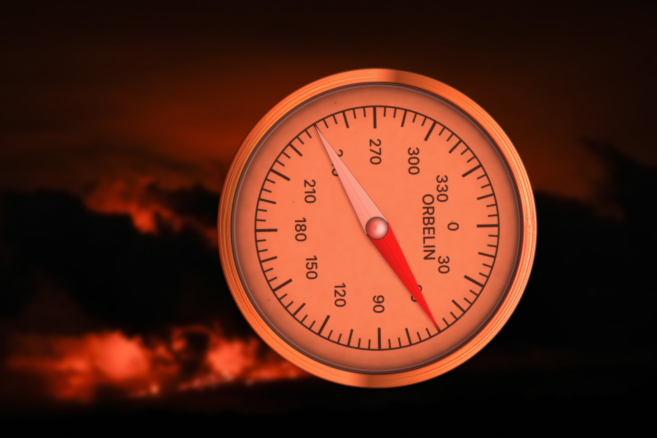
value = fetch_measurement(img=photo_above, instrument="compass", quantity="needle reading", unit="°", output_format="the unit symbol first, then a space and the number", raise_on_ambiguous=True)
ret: ° 60
